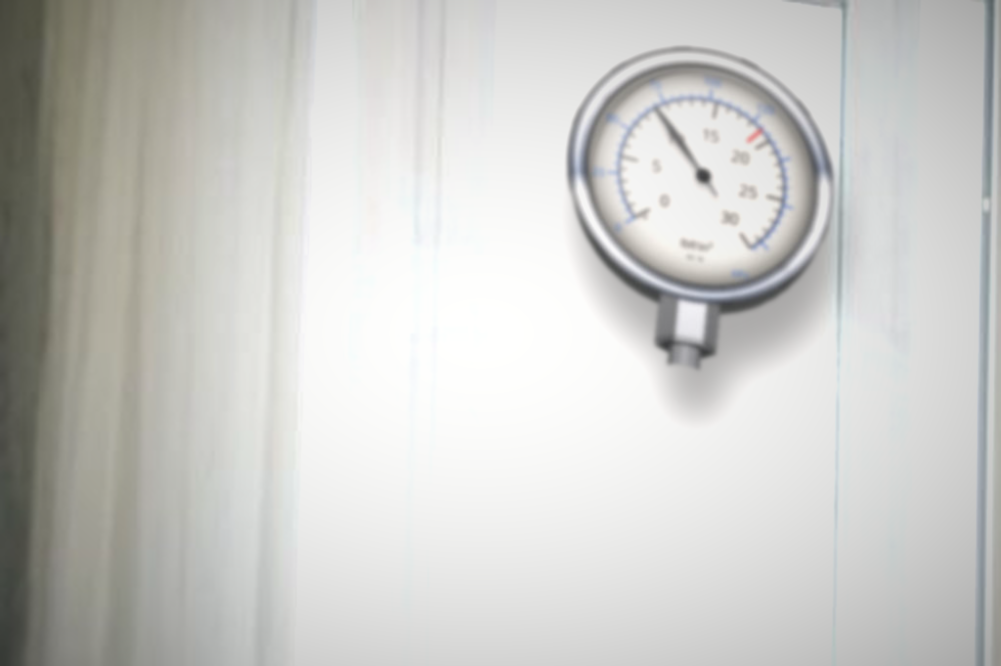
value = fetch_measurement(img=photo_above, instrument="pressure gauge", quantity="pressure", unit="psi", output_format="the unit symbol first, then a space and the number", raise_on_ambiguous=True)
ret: psi 10
